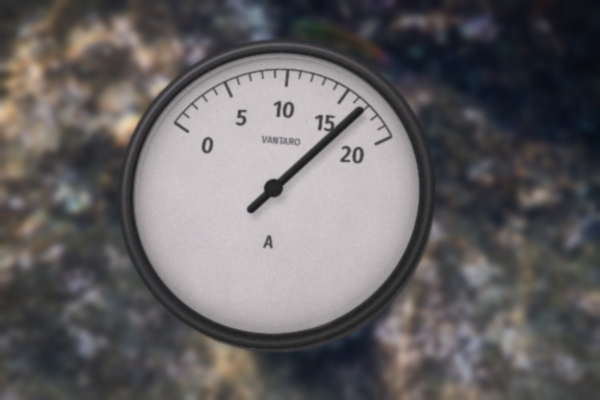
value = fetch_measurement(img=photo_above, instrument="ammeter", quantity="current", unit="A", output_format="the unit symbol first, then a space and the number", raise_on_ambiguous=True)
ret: A 17
